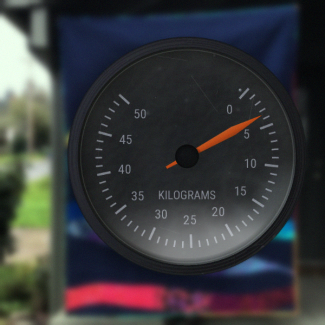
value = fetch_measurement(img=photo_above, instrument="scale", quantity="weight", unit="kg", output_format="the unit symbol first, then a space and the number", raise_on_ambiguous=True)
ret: kg 3.5
